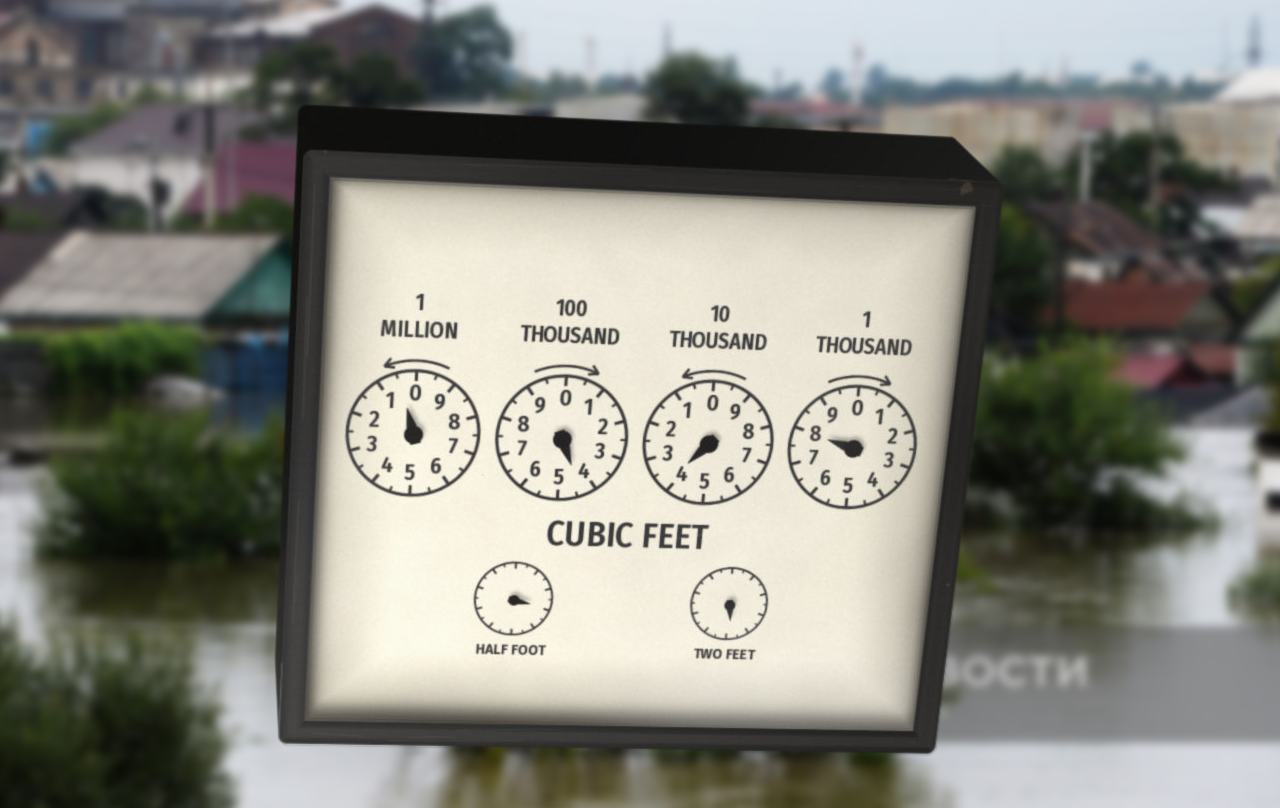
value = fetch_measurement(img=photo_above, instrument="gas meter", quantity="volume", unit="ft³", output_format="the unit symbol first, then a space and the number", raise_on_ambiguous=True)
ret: ft³ 43800
